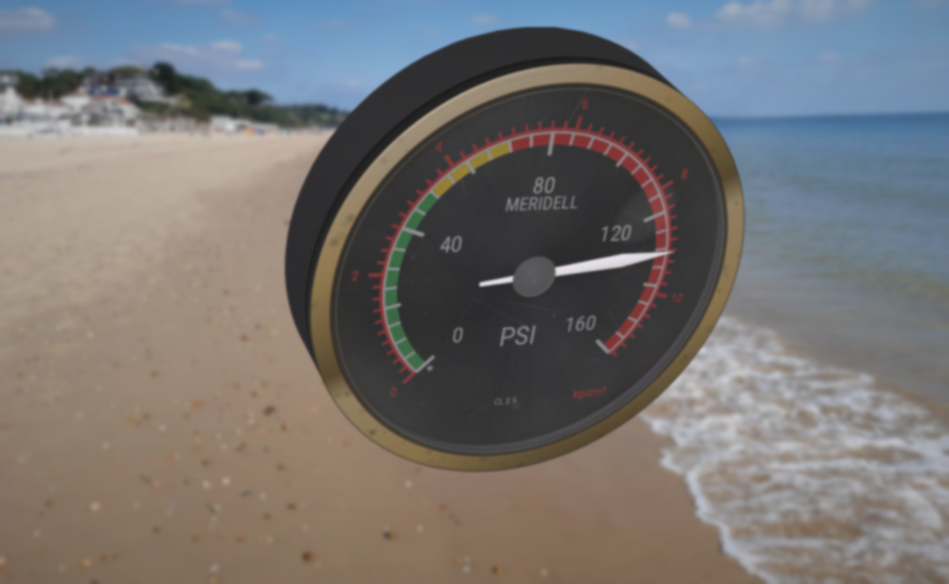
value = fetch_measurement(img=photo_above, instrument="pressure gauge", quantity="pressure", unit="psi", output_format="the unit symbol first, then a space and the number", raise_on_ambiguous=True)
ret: psi 130
